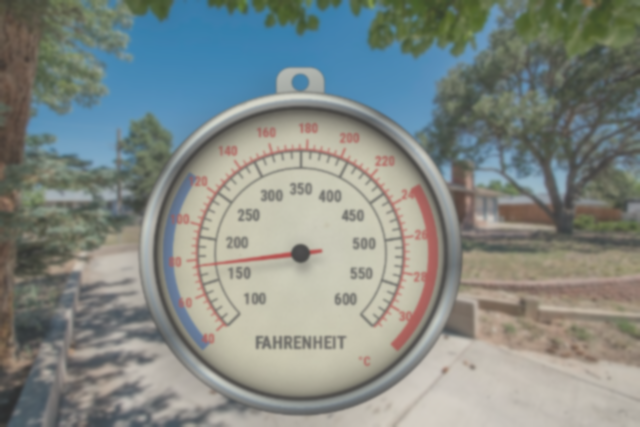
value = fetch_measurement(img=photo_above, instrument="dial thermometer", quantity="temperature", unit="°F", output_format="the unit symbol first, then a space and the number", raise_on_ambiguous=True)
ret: °F 170
